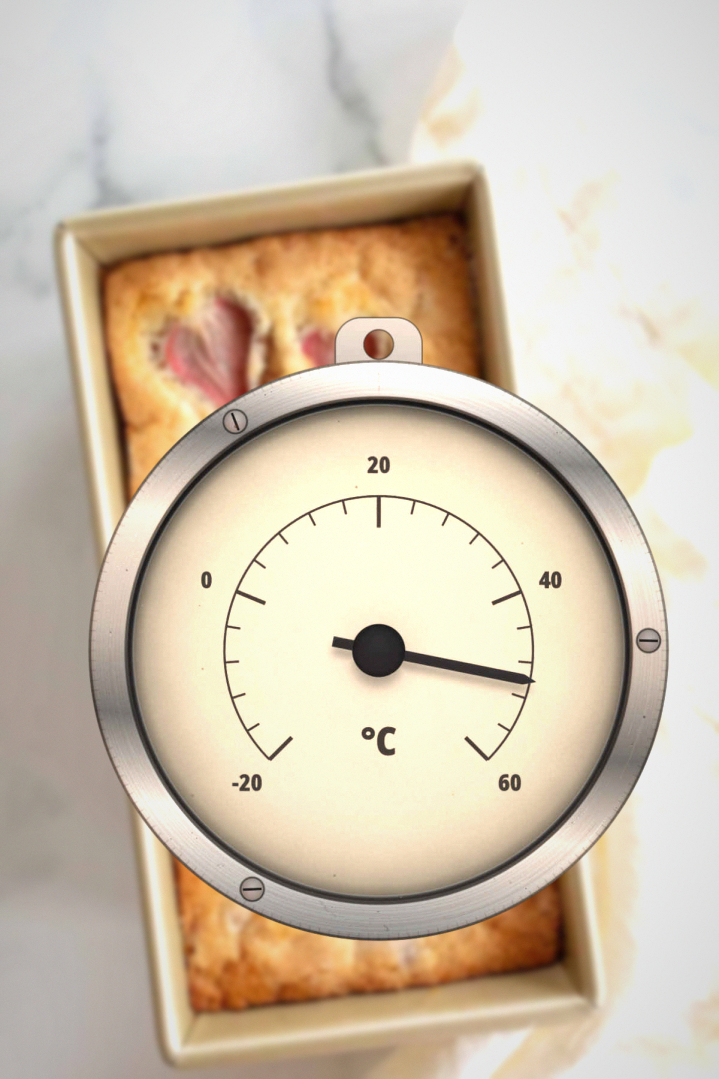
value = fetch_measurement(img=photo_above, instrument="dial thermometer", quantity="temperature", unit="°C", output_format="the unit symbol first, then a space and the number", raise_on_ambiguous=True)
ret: °C 50
